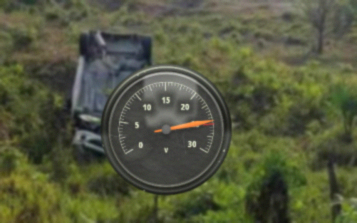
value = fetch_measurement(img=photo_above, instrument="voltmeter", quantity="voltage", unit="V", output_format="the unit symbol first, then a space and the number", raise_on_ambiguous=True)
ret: V 25
